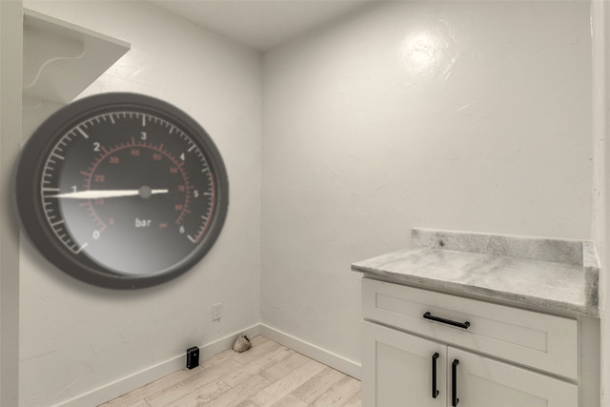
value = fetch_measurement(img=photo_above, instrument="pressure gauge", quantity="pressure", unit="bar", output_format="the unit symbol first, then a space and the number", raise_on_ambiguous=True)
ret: bar 0.9
